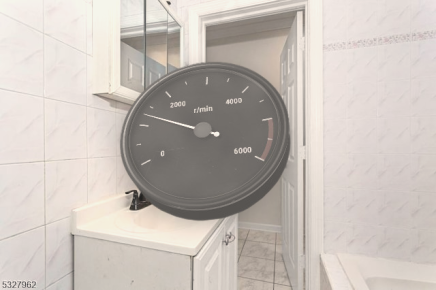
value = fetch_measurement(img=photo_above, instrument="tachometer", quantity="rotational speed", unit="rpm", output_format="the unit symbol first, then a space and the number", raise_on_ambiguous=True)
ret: rpm 1250
